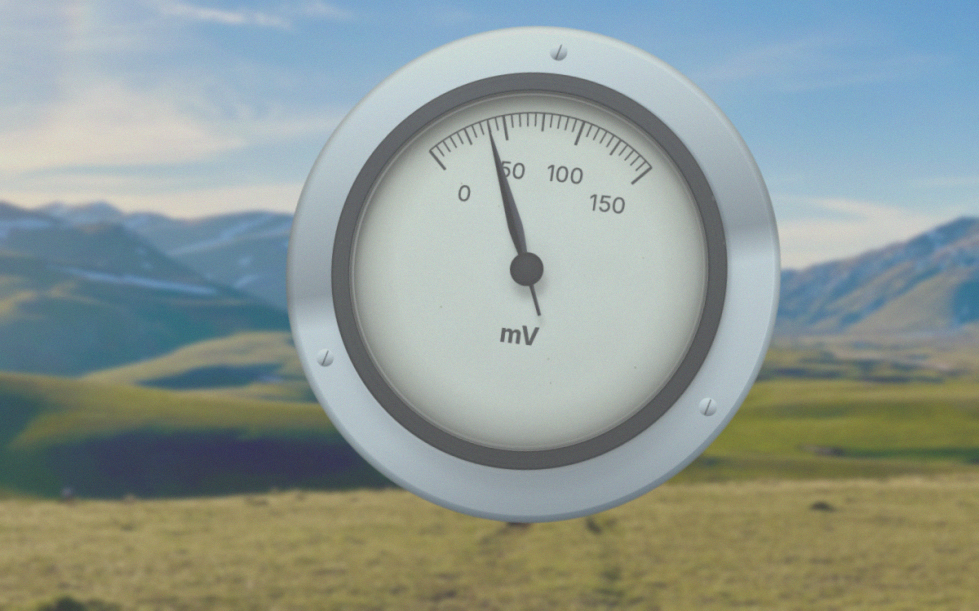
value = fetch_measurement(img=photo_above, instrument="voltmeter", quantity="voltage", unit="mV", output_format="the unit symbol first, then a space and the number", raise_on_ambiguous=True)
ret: mV 40
